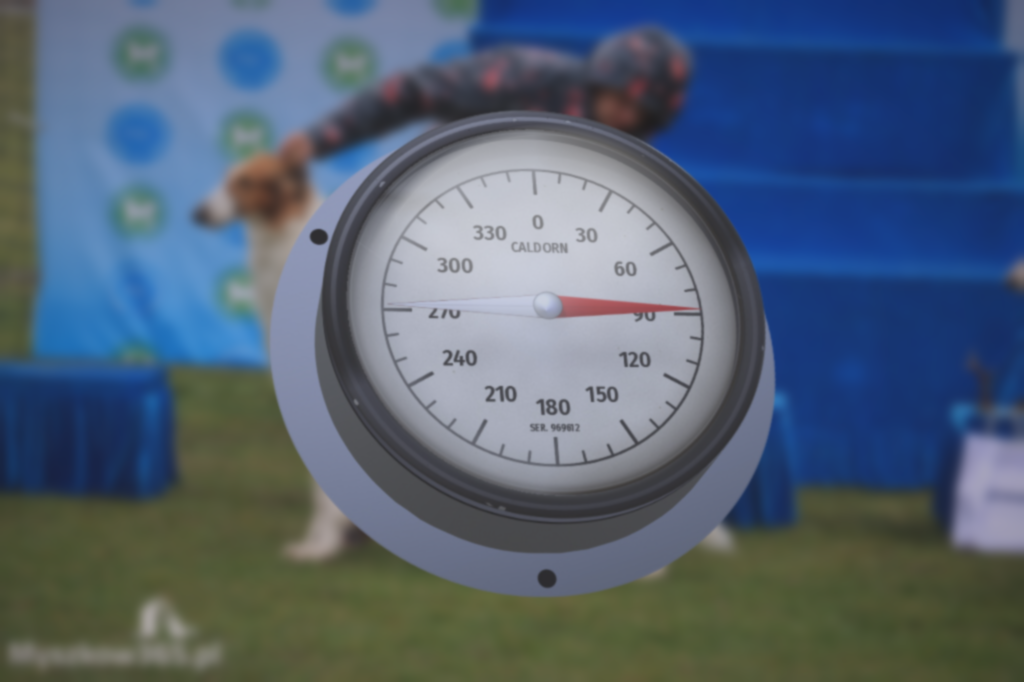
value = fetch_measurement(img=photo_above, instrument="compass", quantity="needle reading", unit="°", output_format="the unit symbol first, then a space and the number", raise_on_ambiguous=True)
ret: ° 90
